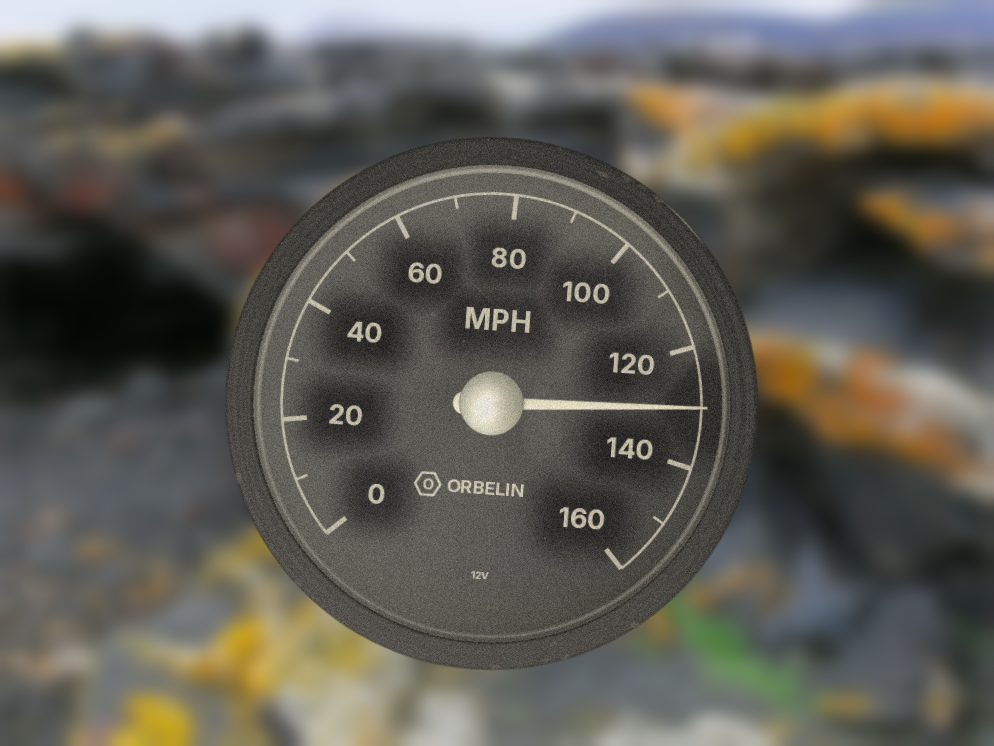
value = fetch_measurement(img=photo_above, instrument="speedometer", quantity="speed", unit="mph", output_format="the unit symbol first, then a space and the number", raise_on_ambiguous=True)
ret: mph 130
